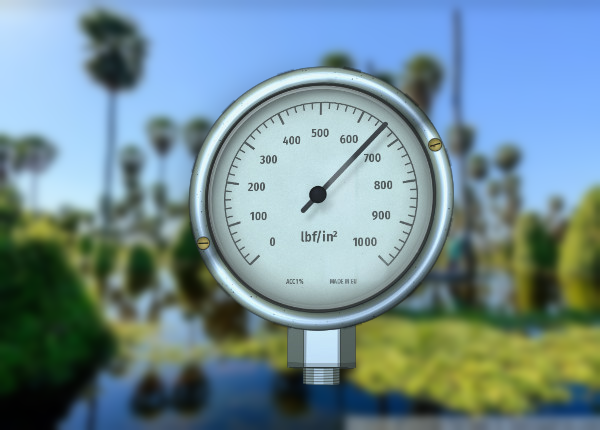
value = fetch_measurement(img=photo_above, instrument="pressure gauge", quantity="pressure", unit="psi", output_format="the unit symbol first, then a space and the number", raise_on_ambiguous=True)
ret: psi 660
